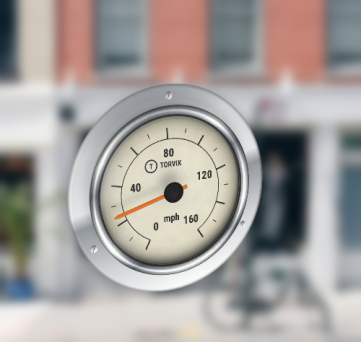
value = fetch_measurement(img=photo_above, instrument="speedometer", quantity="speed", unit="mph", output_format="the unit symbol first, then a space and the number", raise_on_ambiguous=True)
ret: mph 25
